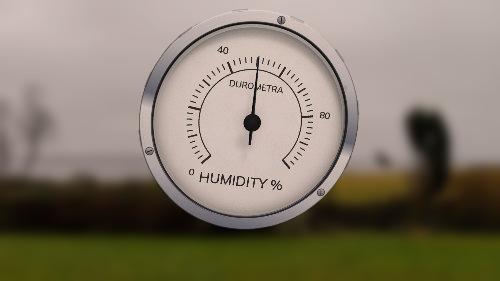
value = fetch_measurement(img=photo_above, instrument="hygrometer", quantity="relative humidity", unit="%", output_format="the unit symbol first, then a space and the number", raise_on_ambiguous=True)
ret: % 50
